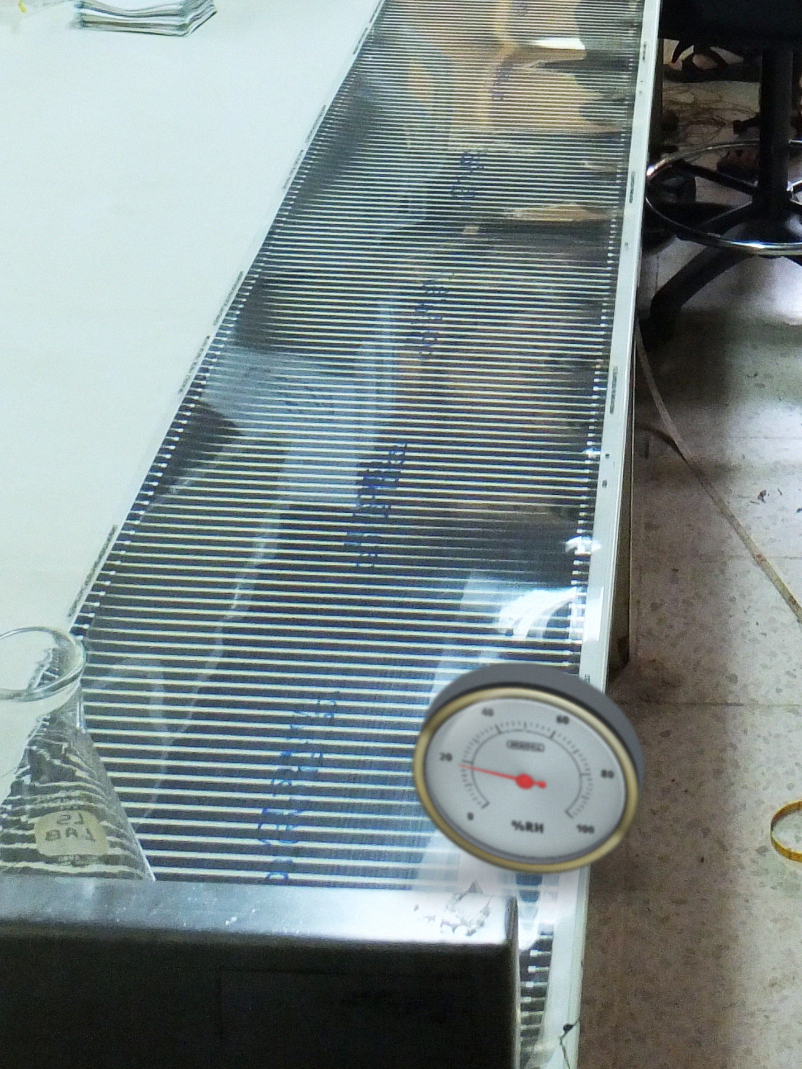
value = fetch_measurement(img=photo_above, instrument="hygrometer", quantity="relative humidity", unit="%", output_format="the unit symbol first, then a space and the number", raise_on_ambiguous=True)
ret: % 20
